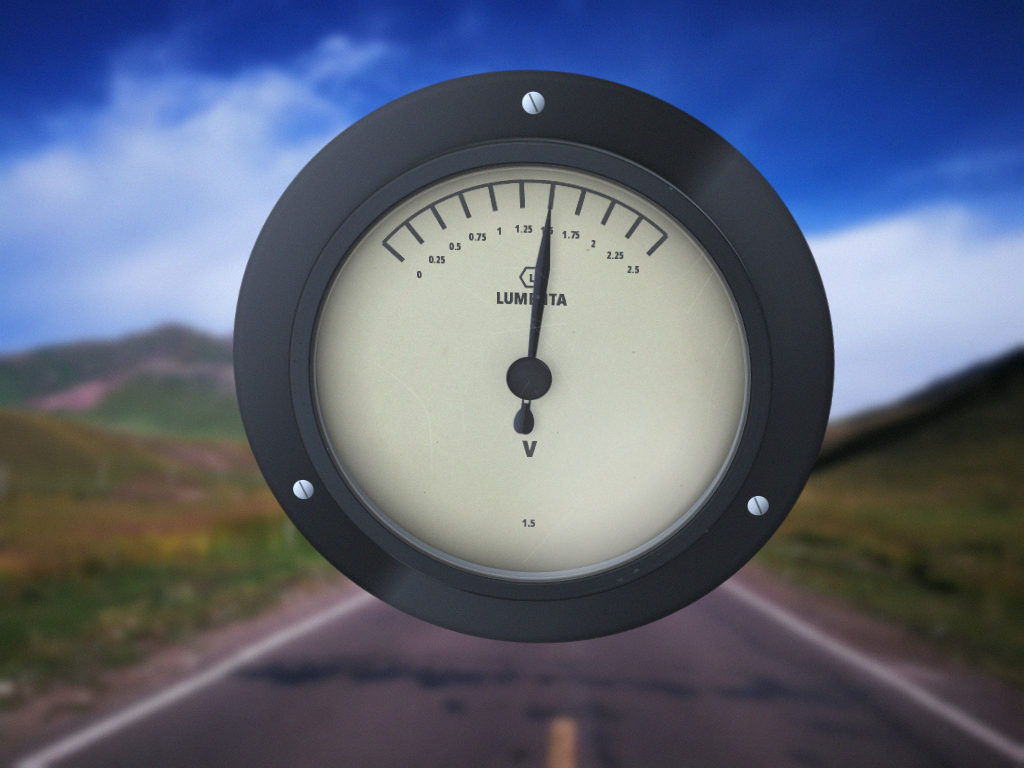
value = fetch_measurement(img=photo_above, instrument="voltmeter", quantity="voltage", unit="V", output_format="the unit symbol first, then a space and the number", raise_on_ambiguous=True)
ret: V 1.5
